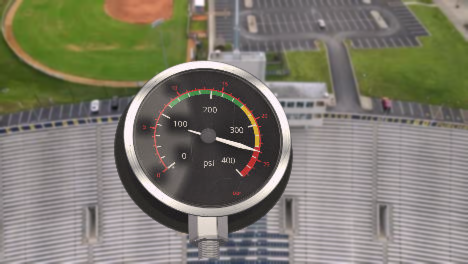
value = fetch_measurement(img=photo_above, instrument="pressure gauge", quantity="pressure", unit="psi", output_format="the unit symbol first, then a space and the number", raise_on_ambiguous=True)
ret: psi 350
